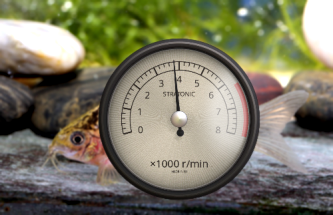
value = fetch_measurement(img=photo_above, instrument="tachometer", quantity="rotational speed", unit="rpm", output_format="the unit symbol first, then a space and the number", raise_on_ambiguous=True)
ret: rpm 3800
